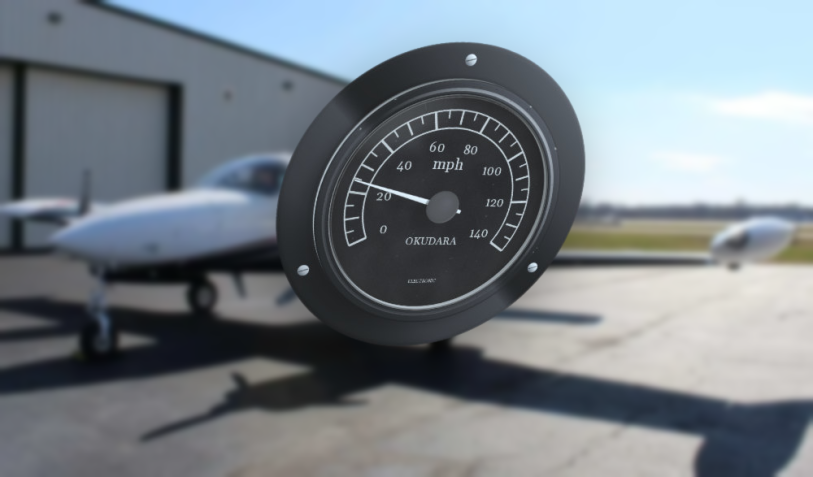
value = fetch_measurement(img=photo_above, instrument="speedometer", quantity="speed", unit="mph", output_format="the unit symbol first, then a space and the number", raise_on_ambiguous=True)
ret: mph 25
